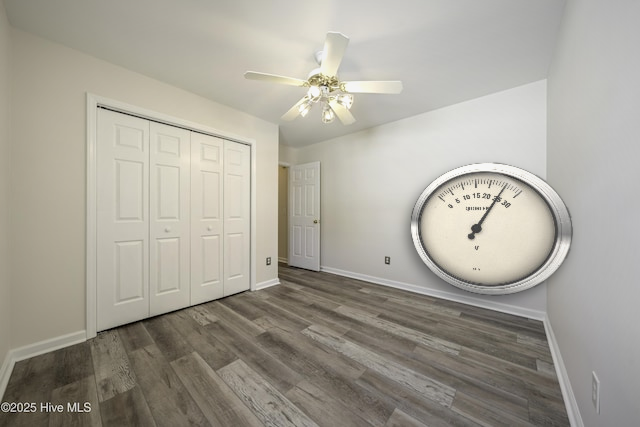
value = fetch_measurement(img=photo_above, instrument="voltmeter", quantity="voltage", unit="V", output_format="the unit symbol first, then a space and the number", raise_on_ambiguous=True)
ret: V 25
